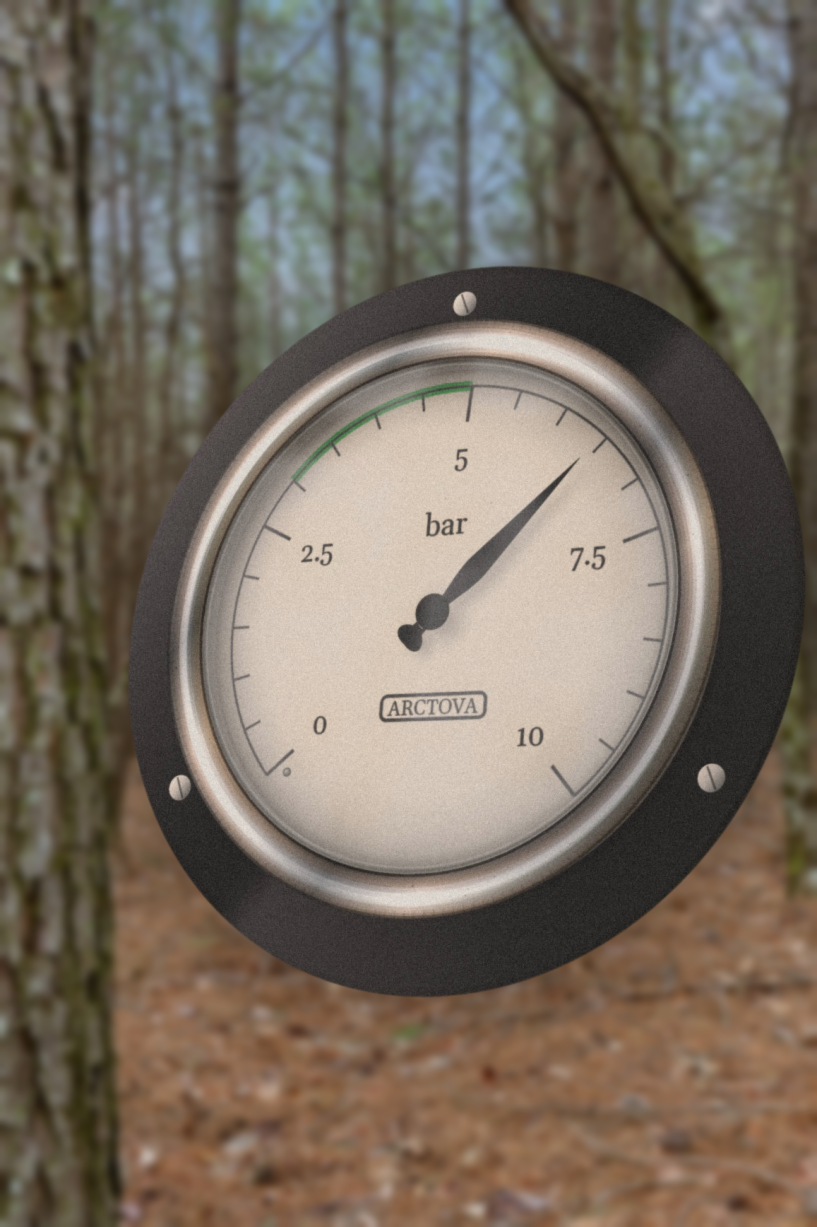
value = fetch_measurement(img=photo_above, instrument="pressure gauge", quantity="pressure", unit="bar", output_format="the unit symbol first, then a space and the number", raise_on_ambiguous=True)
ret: bar 6.5
